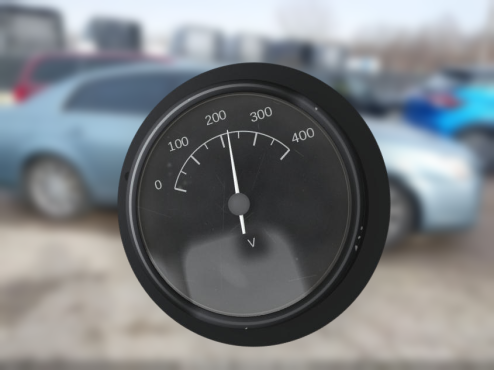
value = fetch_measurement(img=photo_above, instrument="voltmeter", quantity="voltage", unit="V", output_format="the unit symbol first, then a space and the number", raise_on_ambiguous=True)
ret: V 225
